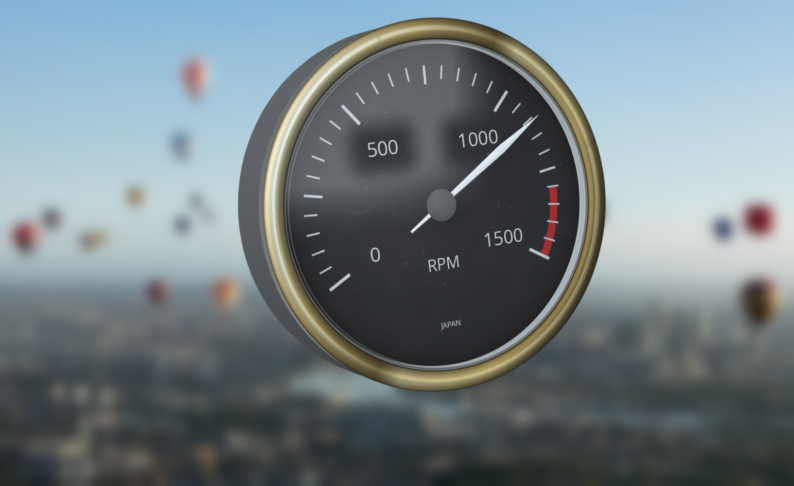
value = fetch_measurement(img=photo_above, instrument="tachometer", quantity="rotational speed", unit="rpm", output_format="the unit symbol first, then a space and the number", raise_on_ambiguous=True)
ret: rpm 1100
